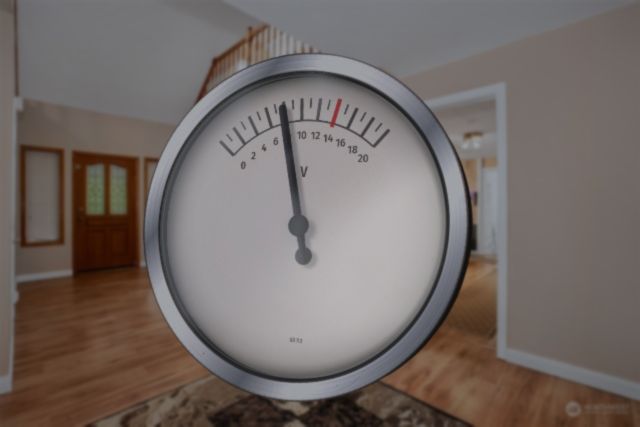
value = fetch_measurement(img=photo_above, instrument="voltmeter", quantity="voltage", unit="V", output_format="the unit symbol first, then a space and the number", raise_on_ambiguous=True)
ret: V 8
